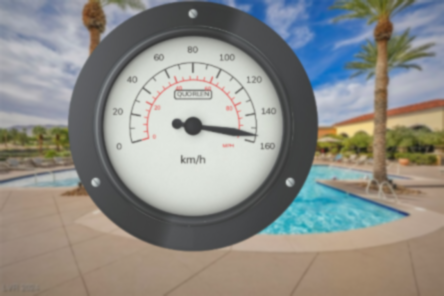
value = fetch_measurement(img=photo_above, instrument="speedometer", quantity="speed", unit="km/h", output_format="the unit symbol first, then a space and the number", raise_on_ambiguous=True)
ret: km/h 155
